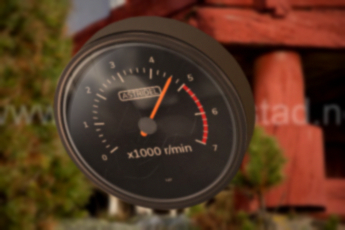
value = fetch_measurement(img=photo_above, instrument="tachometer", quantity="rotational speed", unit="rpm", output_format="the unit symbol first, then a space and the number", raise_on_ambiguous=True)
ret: rpm 4600
